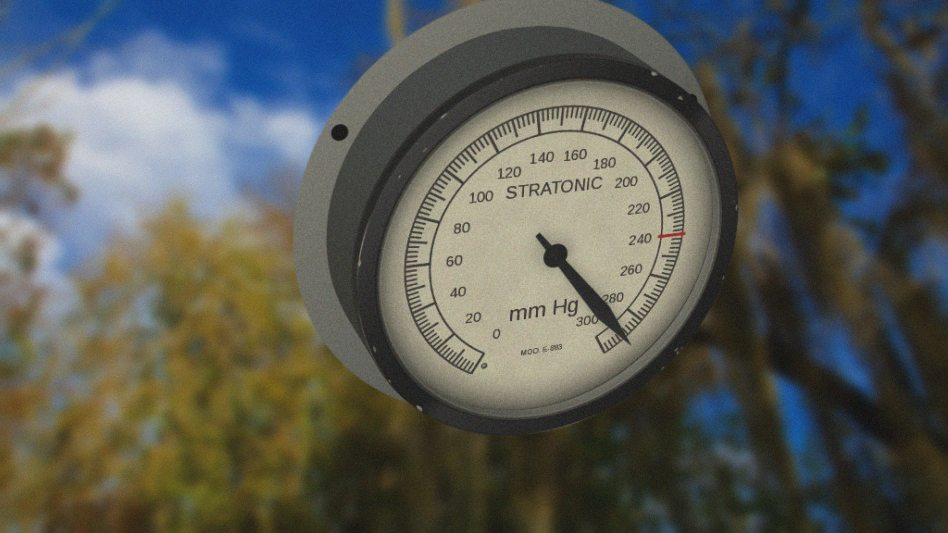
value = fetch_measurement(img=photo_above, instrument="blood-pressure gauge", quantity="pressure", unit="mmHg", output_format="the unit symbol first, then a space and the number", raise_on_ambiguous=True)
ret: mmHg 290
